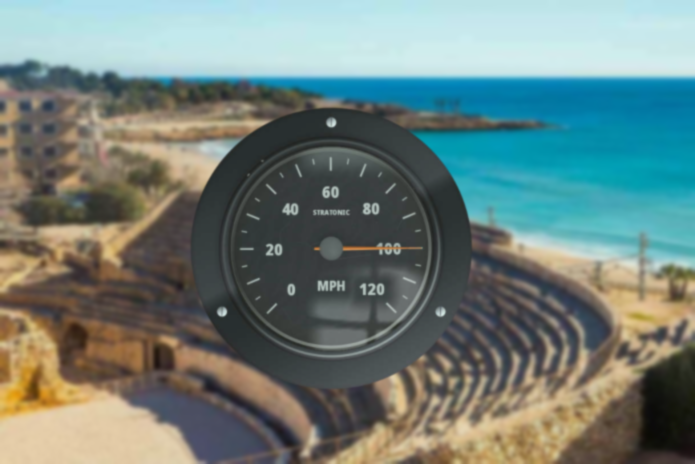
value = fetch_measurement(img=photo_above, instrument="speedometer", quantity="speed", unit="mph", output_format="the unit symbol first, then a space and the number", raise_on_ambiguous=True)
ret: mph 100
